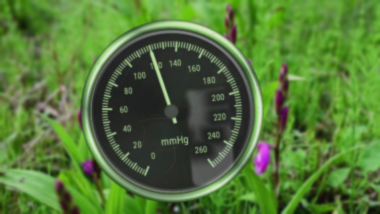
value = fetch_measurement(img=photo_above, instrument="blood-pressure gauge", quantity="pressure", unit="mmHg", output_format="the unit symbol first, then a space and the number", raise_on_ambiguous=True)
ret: mmHg 120
